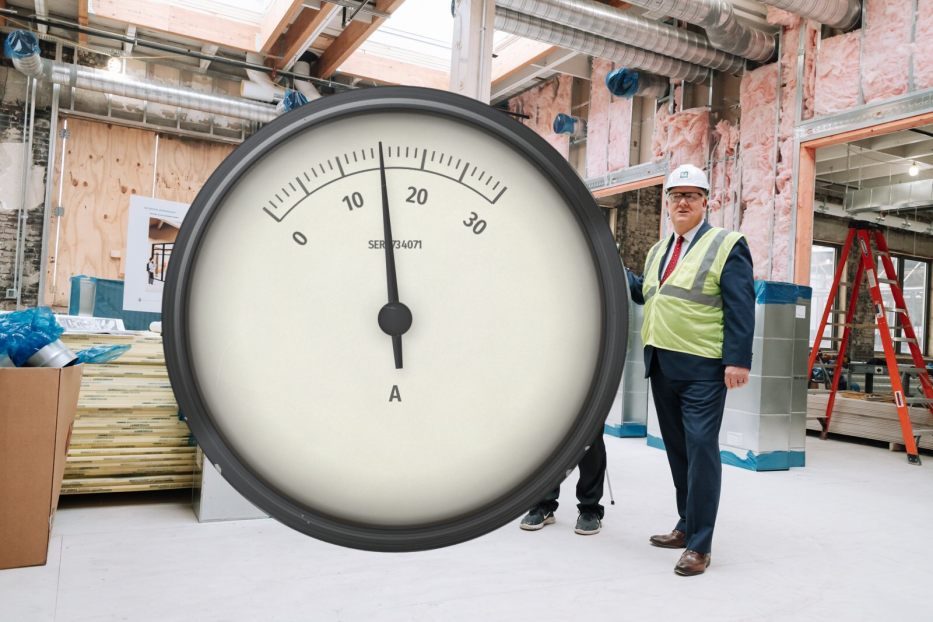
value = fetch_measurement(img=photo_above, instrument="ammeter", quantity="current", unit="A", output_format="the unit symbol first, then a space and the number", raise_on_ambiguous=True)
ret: A 15
